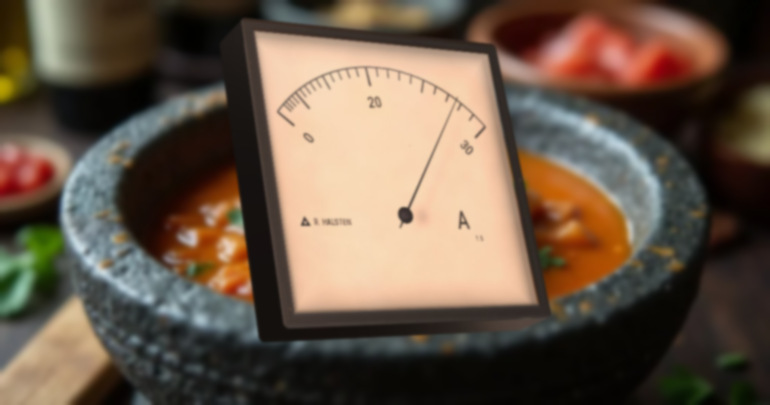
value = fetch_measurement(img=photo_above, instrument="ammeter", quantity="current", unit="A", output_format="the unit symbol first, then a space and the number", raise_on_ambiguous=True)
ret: A 27.5
